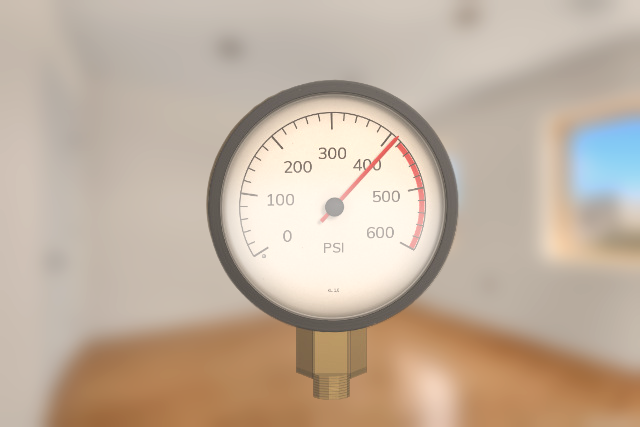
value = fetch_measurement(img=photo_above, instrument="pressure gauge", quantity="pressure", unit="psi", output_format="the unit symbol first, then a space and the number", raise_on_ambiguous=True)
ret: psi 410
